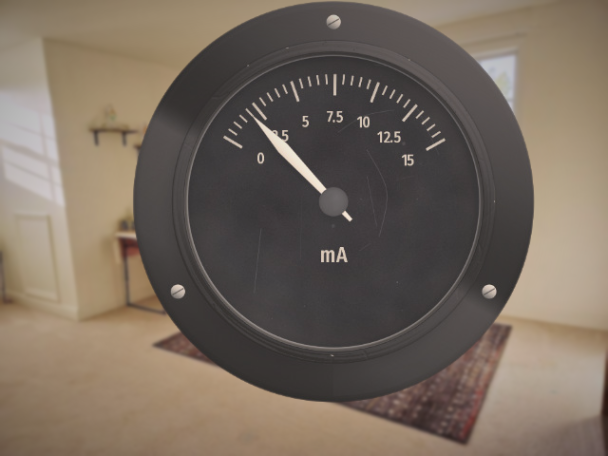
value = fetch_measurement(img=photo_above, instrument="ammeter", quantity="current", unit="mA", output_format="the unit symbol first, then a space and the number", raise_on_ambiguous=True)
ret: mA 2
